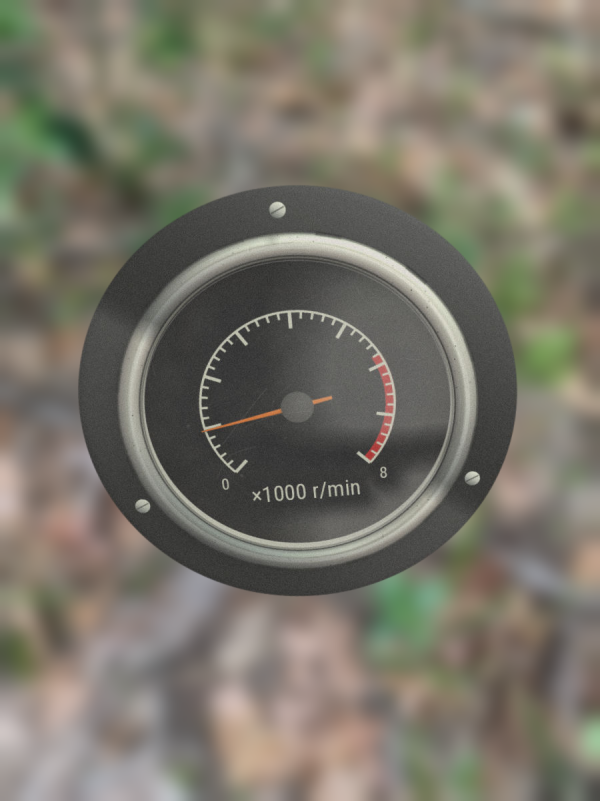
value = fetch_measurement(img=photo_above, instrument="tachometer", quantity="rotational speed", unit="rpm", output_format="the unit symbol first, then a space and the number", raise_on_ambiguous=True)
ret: rpm 1000
